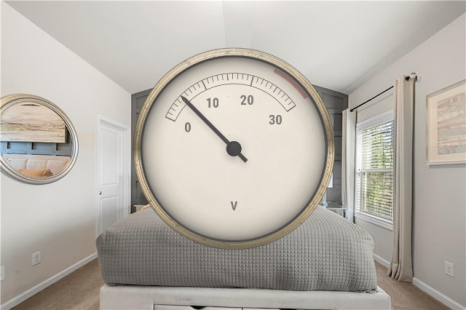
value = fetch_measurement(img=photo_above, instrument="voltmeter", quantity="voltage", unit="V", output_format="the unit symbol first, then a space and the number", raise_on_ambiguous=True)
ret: V 5
